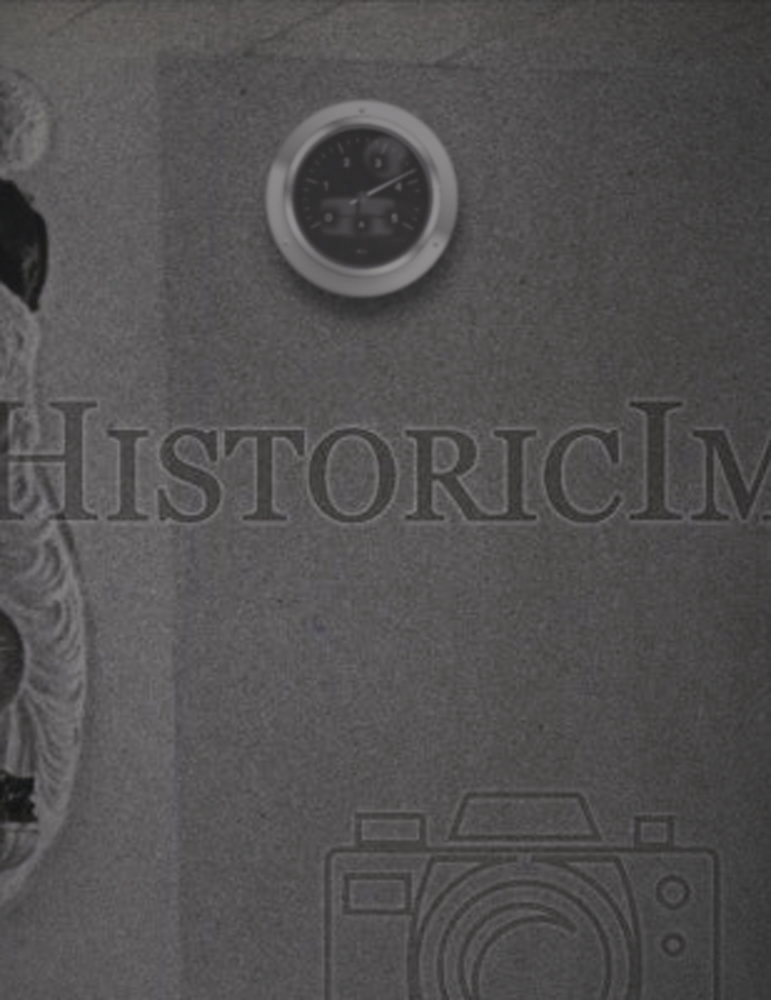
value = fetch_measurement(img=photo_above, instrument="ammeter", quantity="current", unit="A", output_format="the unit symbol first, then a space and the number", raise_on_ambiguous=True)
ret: A 3.8
